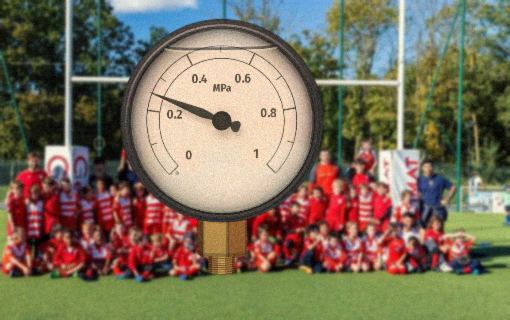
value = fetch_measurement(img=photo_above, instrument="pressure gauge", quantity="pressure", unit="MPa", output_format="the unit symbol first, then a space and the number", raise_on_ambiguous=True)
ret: MPa 0.25
